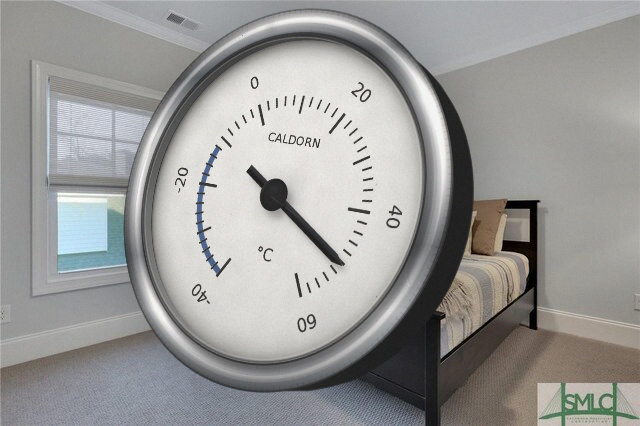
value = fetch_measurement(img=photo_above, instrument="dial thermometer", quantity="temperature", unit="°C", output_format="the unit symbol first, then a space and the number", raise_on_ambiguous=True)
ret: °C 50
